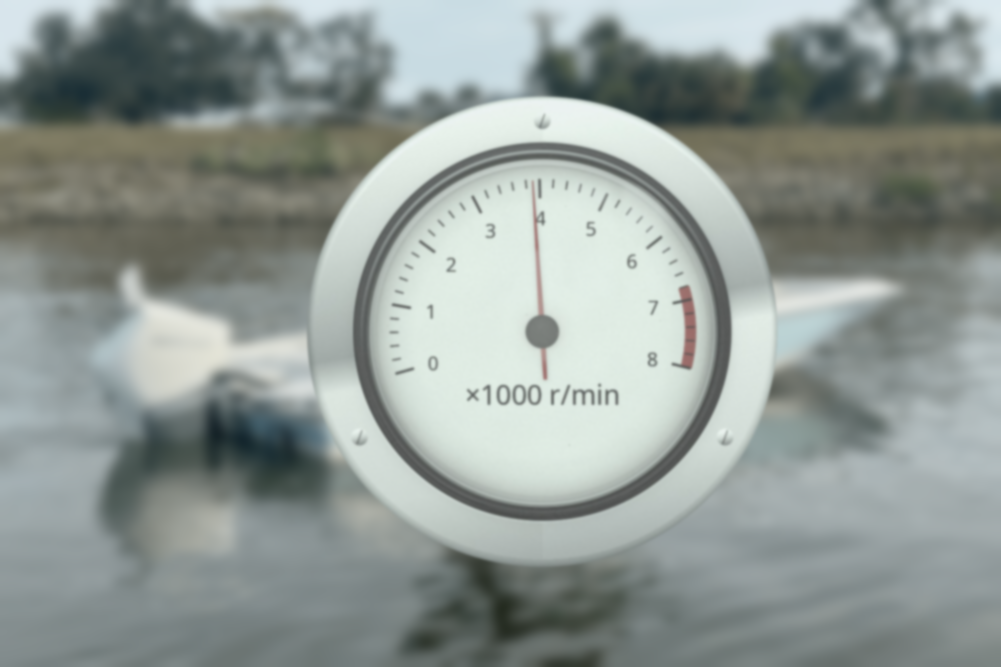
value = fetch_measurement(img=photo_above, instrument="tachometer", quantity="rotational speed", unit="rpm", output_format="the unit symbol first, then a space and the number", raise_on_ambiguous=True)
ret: rpm 3900
